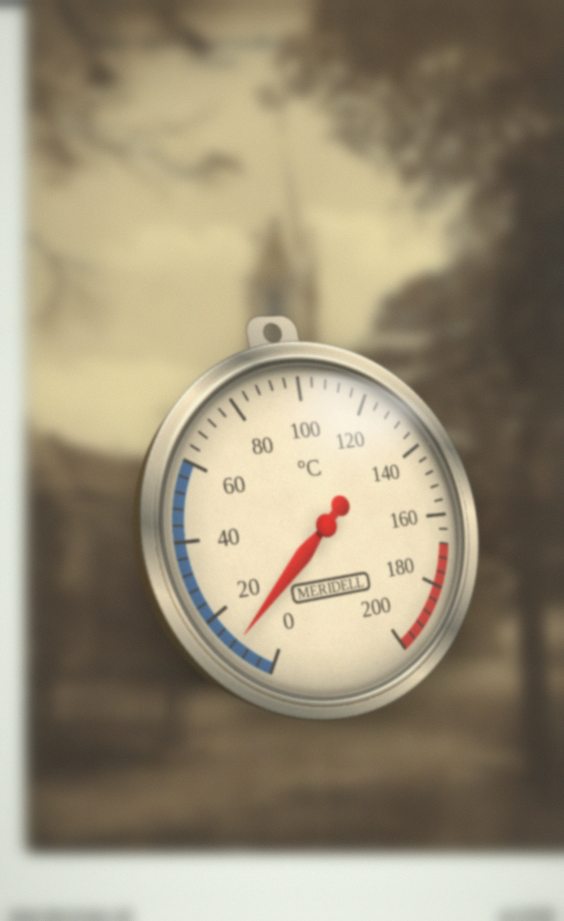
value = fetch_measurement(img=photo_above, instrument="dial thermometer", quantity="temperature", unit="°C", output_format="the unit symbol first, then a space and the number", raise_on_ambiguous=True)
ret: °C 12
